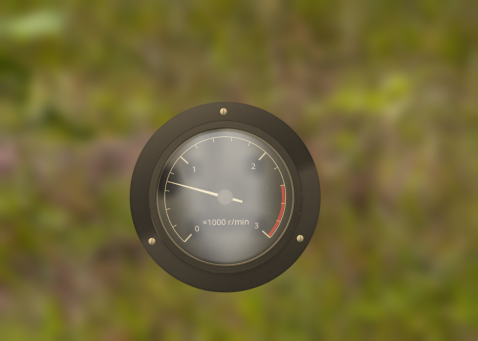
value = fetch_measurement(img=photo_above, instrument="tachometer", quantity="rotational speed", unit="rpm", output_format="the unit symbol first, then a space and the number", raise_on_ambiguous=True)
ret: rpm 700
